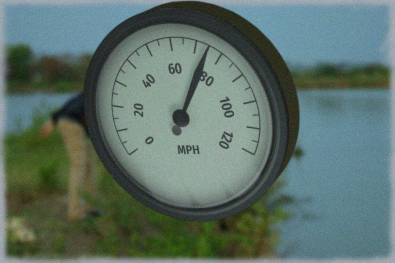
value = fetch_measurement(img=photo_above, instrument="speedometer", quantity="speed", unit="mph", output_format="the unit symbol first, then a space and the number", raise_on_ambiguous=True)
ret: mph 75
